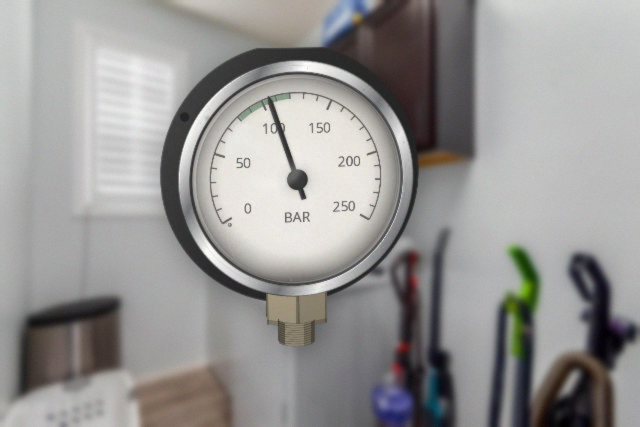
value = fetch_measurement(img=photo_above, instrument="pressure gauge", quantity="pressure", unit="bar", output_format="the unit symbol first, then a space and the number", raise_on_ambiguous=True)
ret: bar 105
